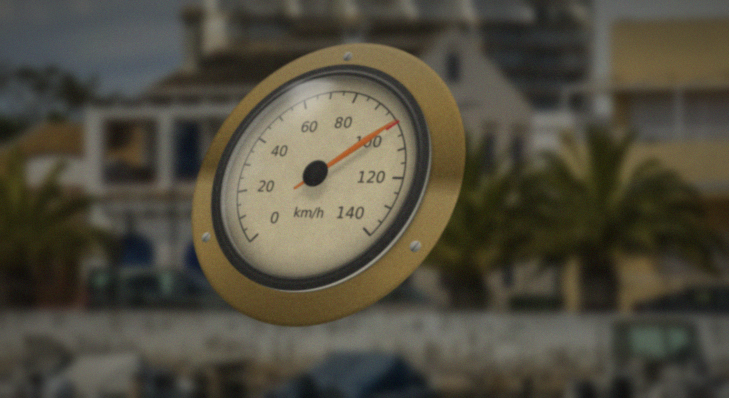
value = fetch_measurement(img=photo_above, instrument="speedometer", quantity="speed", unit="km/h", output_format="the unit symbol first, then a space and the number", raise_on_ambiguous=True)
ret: km/h 100
